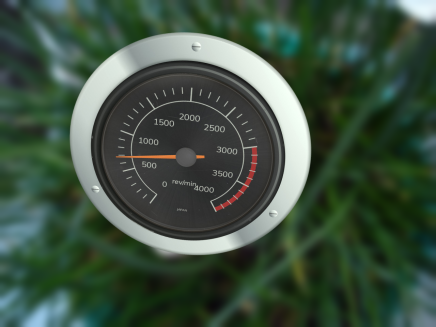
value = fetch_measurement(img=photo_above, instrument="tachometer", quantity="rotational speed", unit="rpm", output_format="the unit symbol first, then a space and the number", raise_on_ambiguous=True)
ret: rpm 700
